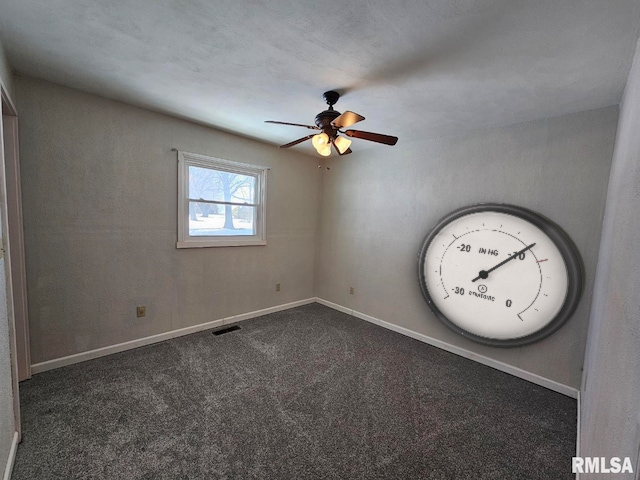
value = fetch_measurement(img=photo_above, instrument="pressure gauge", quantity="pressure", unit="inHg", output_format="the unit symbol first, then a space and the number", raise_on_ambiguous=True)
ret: inHg -10
